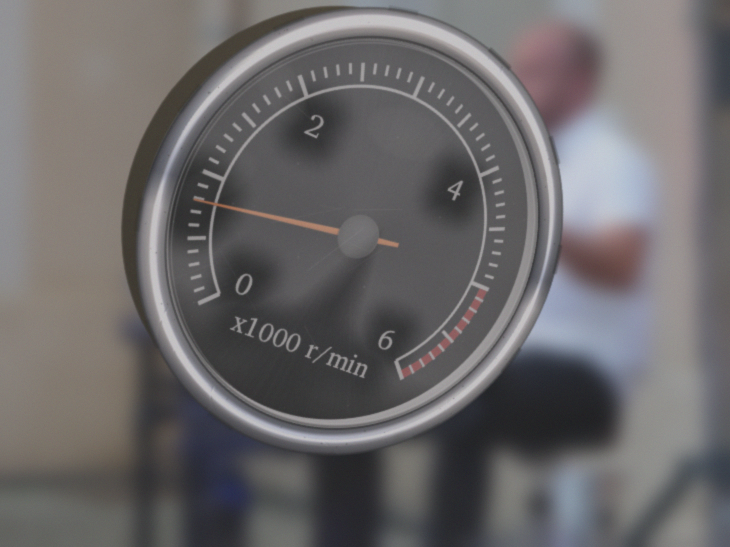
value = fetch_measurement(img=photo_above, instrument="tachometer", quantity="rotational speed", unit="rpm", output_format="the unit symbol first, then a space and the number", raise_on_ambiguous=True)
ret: rpm 800
